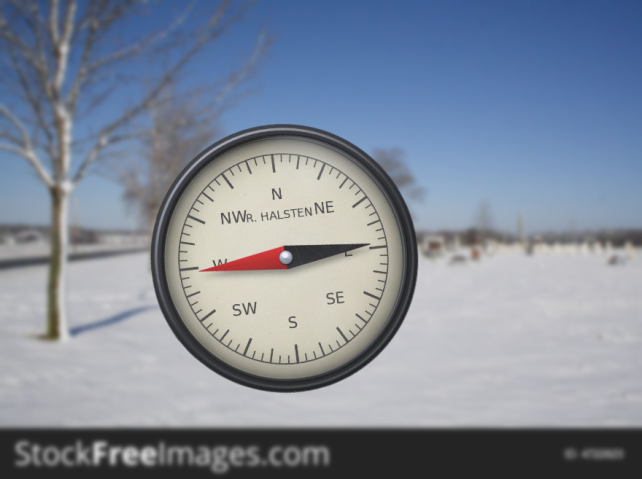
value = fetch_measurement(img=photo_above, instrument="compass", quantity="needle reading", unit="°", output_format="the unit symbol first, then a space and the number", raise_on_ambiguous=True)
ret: ° 267.5
